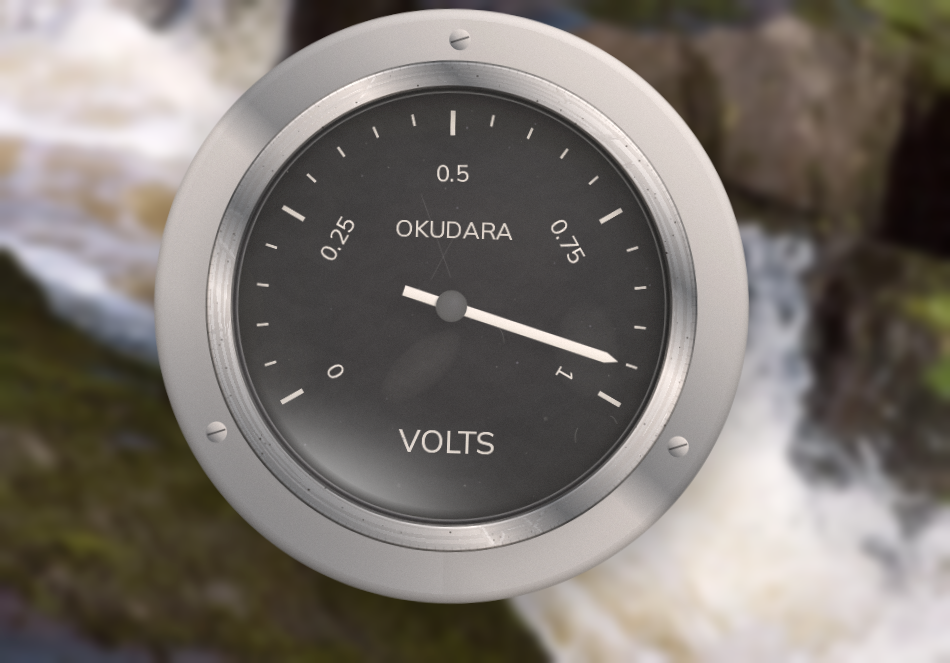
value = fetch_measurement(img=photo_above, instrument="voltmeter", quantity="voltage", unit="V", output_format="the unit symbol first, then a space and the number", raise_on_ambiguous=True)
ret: V 0.95
